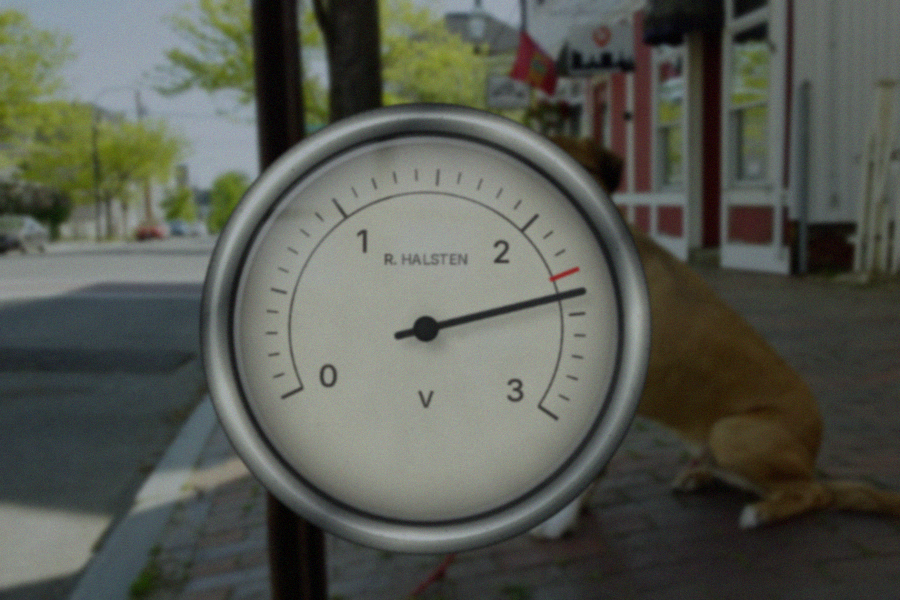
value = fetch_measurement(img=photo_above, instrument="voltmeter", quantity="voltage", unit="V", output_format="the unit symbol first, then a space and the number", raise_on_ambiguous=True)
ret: V 2.4
